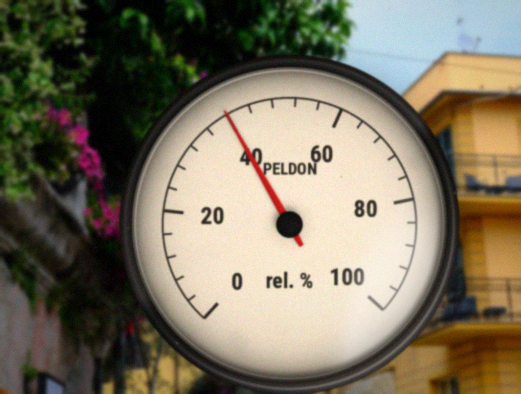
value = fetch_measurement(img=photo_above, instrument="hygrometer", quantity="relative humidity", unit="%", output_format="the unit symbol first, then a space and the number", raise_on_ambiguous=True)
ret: % 40
